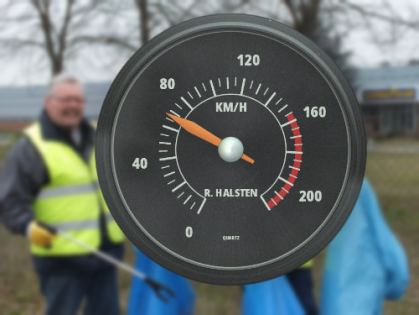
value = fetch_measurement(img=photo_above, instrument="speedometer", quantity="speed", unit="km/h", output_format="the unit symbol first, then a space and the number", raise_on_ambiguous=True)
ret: km/h 67.5
